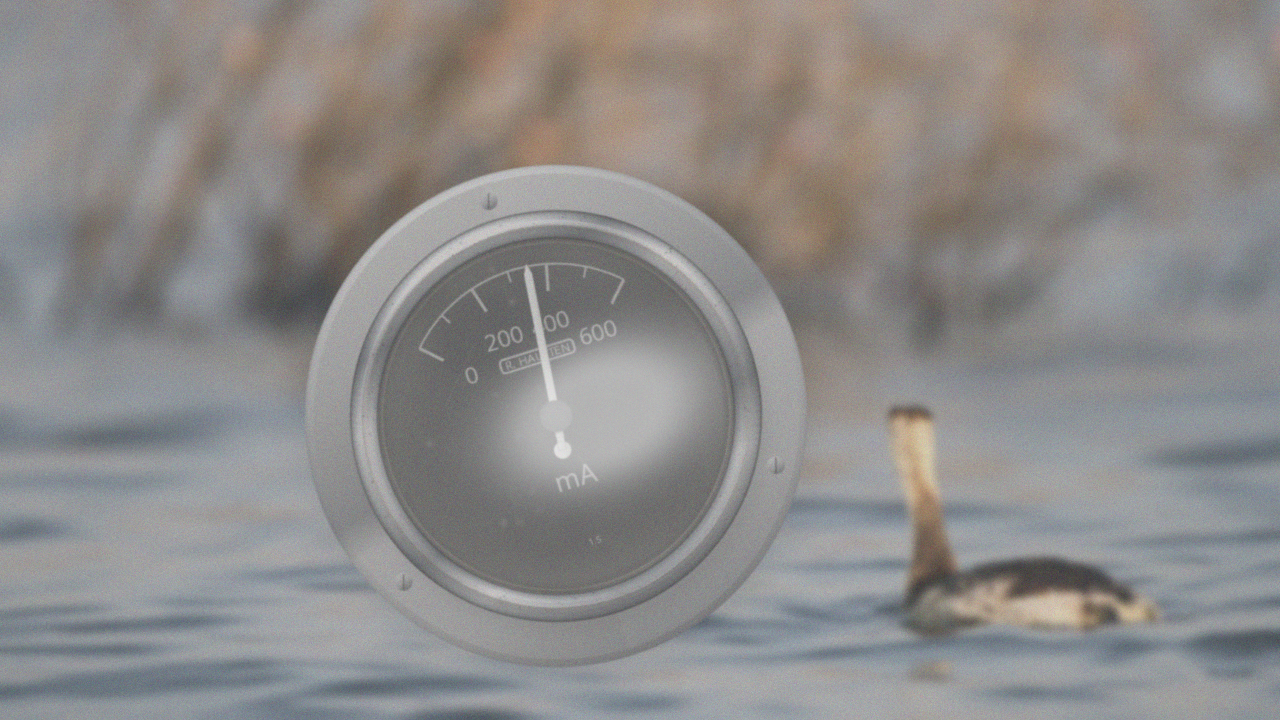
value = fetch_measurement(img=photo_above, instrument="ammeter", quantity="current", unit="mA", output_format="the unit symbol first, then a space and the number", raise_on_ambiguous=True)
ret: mA 350
